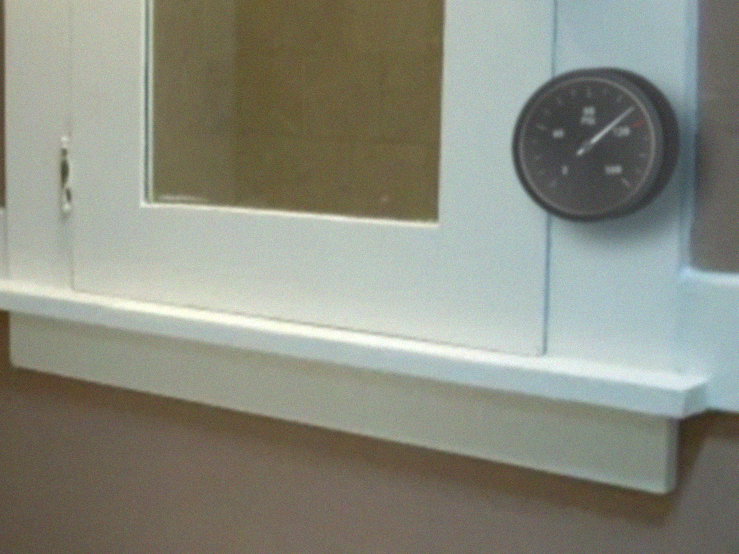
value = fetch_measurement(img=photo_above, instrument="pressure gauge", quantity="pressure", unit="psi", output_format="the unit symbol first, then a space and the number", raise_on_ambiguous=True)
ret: psi 110
